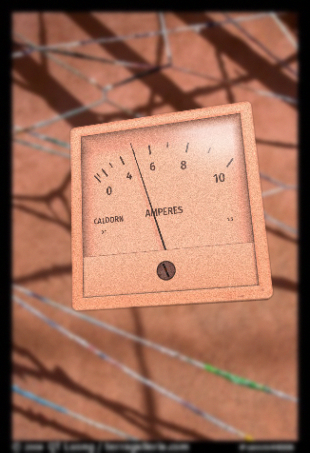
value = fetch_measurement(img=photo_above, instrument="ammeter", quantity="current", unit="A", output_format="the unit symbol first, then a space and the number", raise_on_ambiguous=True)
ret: A 5
